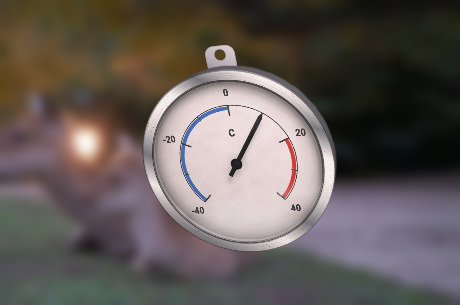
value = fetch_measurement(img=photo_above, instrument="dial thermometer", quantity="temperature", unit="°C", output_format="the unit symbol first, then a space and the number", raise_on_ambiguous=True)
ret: °C 10
